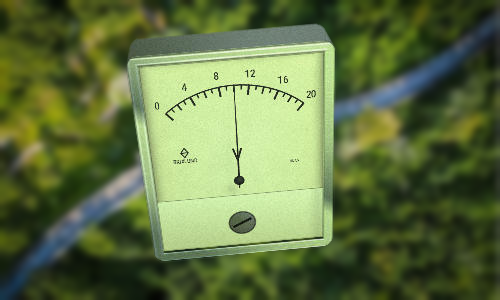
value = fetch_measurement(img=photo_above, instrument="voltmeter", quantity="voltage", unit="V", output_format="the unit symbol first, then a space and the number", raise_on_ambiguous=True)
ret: V 10
